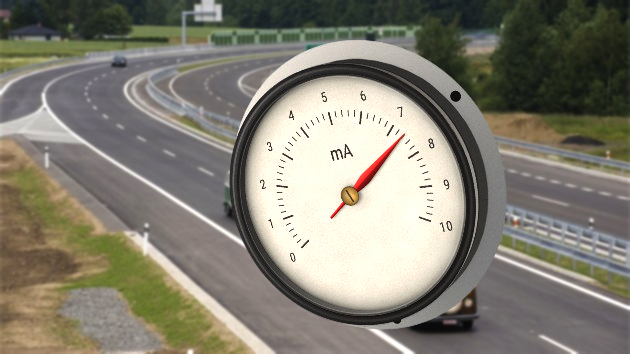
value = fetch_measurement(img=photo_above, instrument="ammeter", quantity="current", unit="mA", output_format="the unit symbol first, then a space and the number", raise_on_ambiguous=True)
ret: mA 7.4
